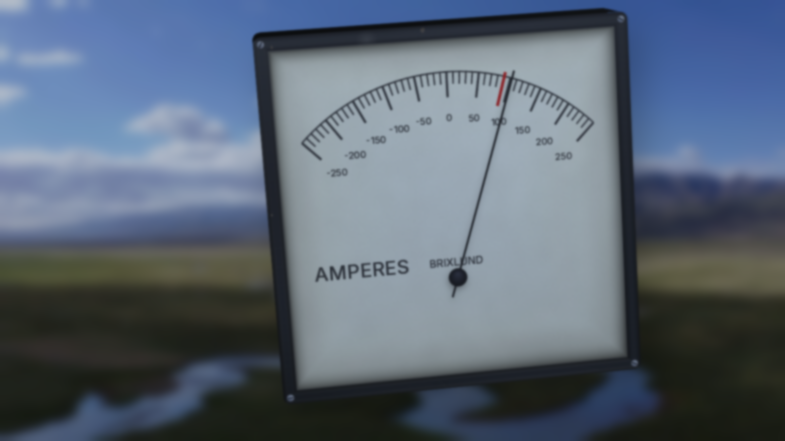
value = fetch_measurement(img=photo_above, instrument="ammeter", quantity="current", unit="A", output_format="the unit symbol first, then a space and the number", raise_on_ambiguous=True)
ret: A 100
